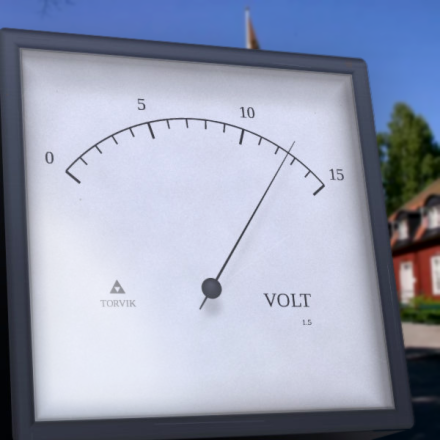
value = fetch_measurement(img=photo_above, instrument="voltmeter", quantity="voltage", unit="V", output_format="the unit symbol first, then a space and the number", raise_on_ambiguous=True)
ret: V 12.5
